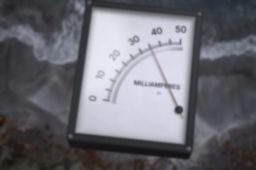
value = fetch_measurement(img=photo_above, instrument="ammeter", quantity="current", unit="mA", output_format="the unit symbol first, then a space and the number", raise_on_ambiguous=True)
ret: mA 35
